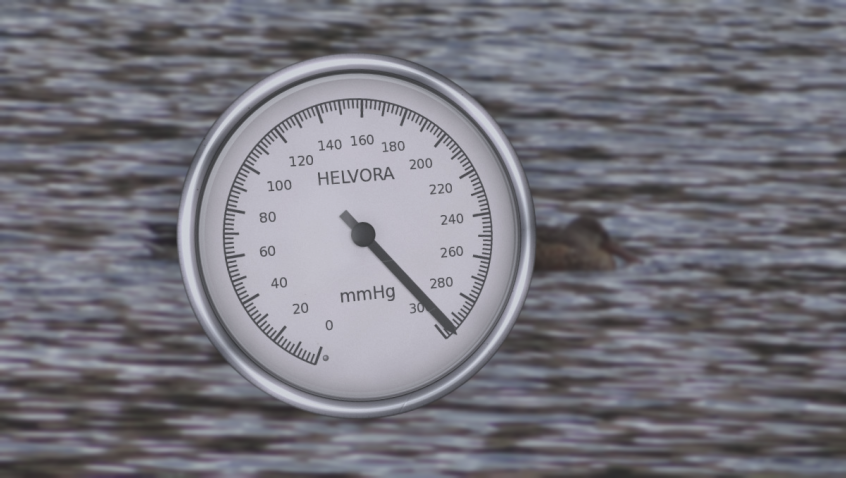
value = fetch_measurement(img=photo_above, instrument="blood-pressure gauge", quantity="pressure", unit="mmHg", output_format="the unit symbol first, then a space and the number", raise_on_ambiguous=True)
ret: mmHg 296
